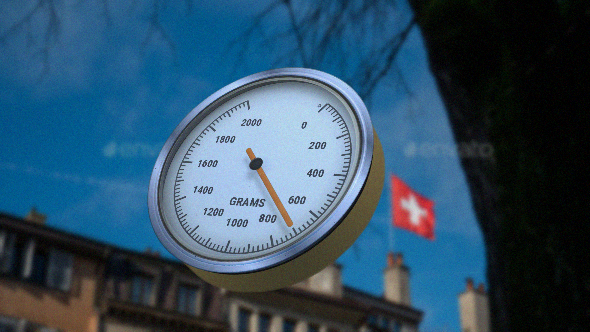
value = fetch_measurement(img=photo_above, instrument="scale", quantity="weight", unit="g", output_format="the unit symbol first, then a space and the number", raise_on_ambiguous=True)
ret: g 700
